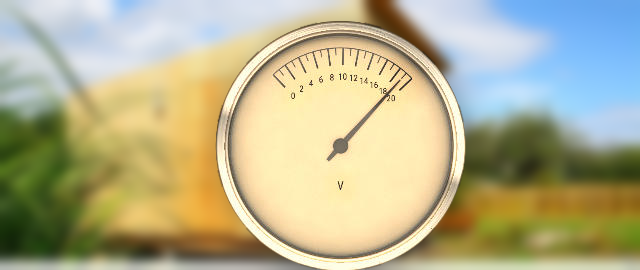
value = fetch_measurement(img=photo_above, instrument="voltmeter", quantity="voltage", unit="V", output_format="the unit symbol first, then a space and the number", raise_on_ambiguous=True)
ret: V 19
